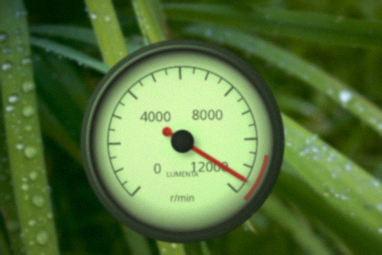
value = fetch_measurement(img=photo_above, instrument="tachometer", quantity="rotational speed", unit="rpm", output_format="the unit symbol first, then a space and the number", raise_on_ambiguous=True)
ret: rpm 11500
